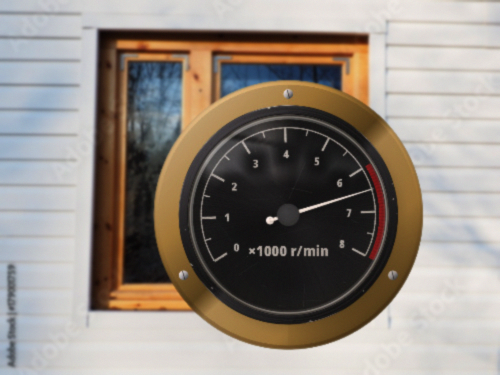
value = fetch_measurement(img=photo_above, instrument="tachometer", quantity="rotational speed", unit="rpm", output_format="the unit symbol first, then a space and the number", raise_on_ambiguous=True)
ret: rpm 6500
